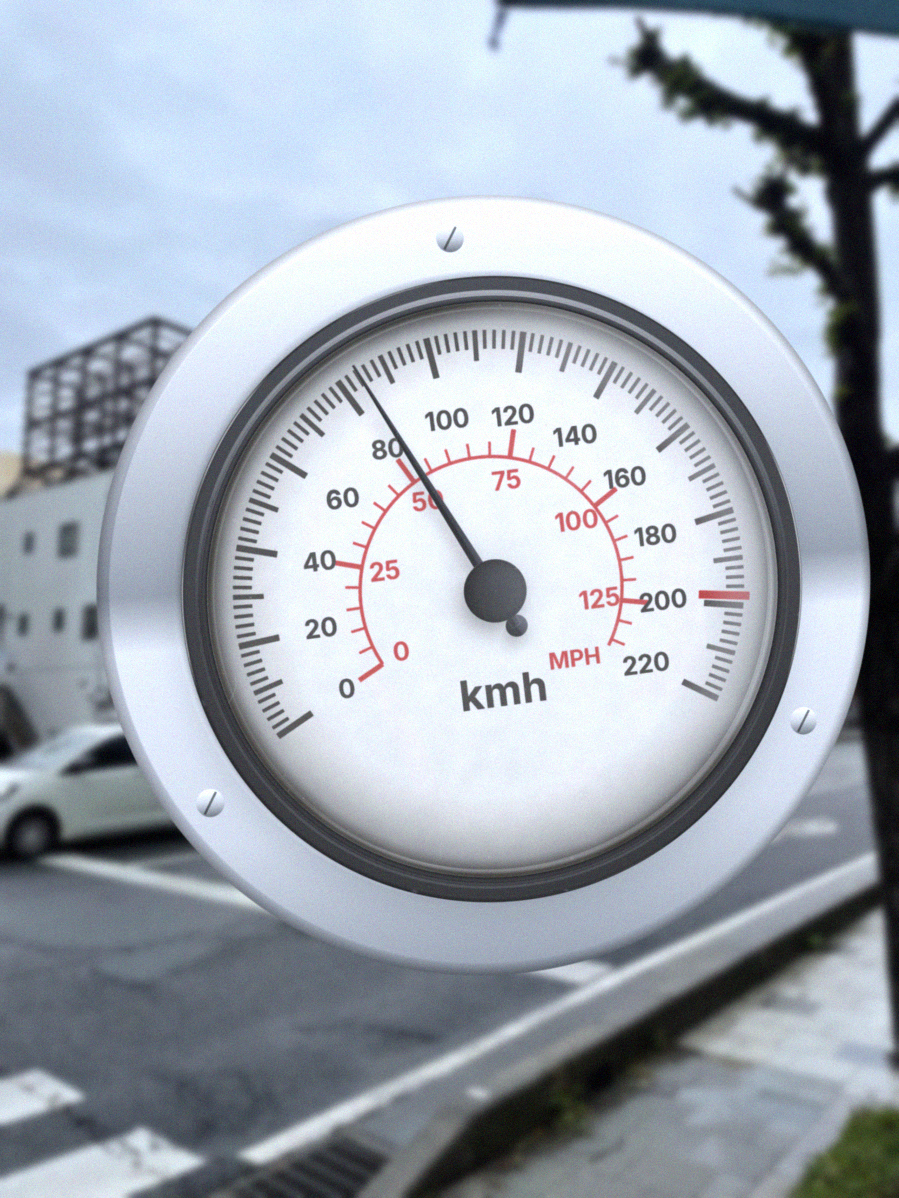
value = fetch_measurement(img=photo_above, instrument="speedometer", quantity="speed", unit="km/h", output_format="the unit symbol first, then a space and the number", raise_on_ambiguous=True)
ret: km/h 84
